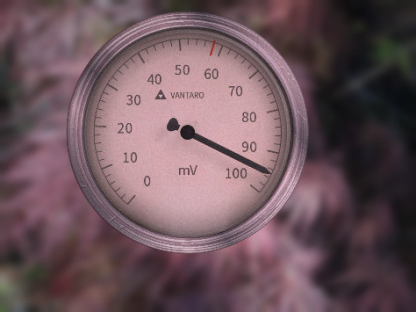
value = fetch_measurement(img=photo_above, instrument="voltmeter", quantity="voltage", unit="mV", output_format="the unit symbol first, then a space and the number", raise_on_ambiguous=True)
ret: mV 95
